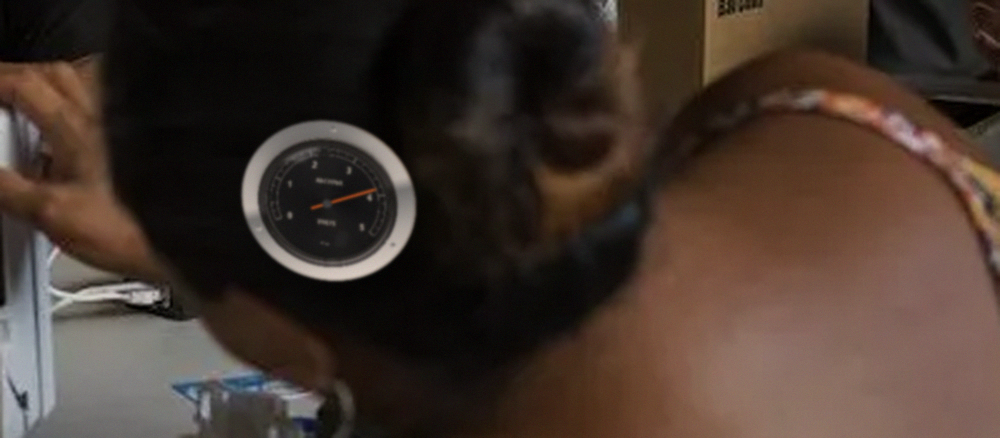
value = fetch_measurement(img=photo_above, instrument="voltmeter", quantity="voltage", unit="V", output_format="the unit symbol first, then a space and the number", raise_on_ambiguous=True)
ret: V 3.8
